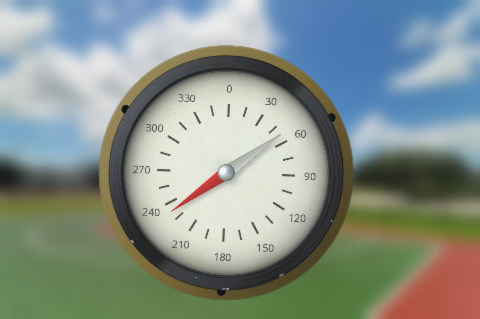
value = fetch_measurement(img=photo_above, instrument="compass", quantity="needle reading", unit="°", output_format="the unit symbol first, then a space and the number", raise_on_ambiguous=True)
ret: ° 232.5
